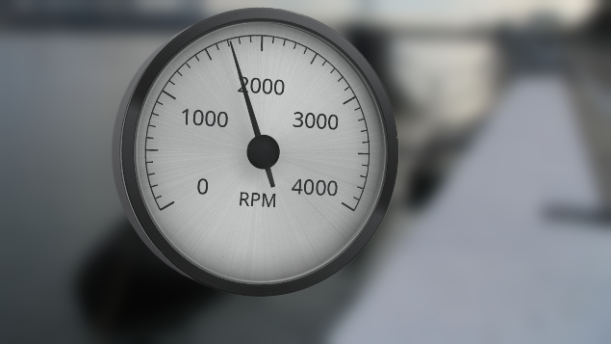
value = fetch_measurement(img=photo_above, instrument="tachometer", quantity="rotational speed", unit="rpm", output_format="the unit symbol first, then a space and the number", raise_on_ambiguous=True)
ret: rpm 1700
